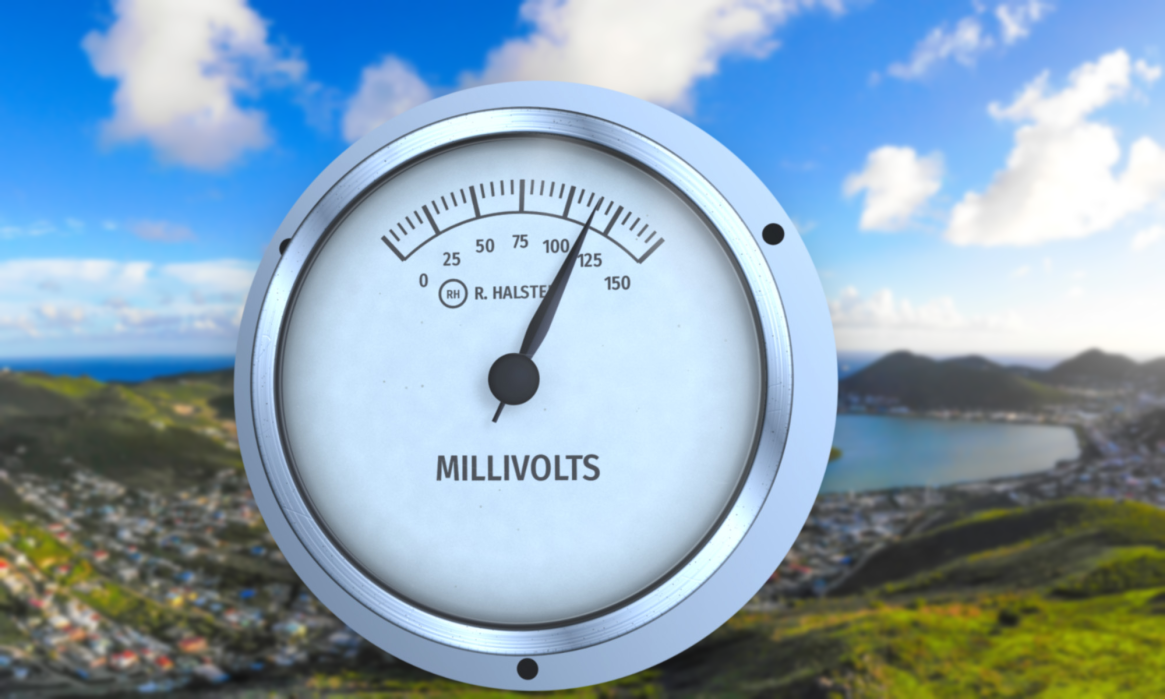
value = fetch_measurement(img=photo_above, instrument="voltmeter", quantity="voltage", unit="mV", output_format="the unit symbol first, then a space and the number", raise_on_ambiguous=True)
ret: mV 115
